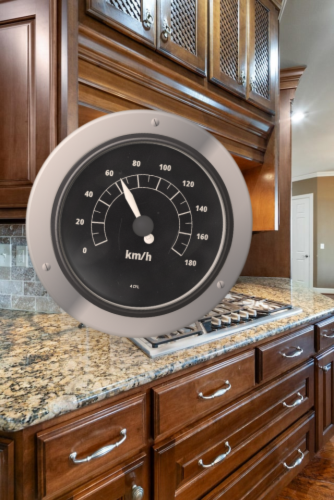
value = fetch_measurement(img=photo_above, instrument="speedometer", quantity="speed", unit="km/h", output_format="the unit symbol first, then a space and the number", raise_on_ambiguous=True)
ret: km/h 65
